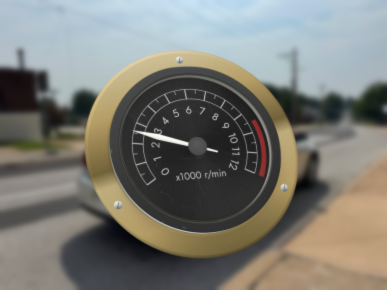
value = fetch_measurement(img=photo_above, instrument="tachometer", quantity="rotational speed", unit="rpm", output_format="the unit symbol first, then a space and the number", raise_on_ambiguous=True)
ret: rpm 2500
